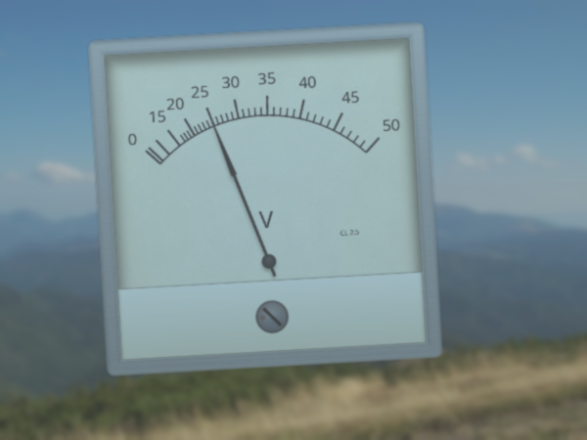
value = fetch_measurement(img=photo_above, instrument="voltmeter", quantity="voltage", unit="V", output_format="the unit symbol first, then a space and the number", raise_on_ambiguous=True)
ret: V 25
